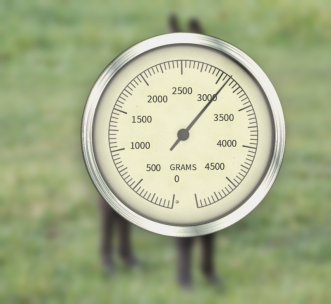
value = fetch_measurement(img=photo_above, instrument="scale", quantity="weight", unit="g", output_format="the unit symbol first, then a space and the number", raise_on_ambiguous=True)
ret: g 3100
